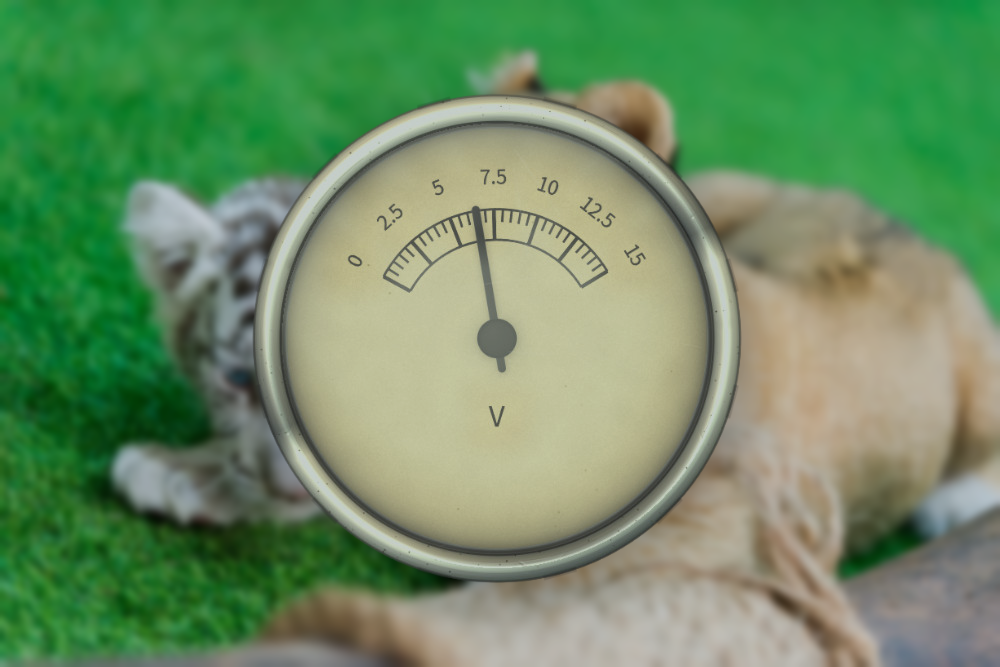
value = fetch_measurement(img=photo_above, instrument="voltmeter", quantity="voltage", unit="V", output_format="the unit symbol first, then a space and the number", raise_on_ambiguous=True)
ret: V 6.5
